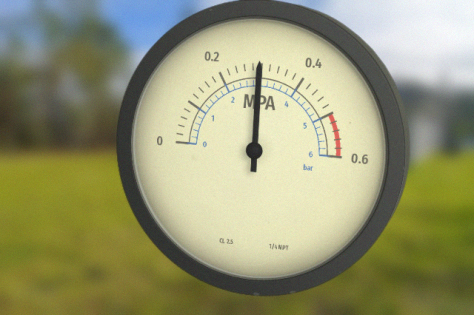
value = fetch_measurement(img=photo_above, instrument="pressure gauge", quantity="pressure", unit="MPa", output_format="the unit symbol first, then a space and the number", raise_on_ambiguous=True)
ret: MPa 0.3
